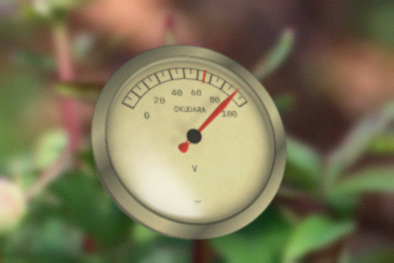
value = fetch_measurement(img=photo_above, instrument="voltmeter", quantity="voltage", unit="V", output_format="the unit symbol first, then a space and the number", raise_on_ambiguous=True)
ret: V 90
